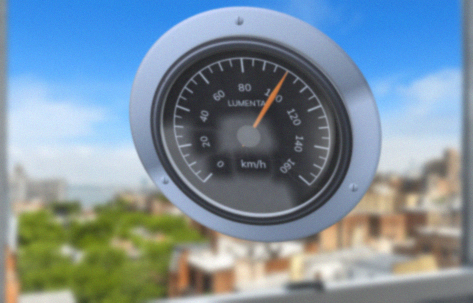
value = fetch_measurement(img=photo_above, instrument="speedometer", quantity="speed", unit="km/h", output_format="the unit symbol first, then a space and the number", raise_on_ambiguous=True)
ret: km/h 100
